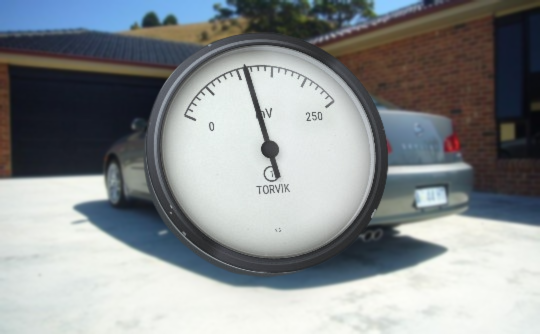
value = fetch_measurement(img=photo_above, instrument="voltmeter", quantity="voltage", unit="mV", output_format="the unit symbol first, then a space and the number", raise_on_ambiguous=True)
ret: mV 110
